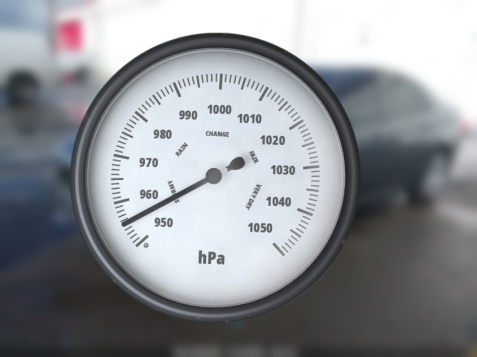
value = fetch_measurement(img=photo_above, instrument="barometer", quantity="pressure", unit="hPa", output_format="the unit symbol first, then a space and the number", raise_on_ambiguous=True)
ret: hPa 955
